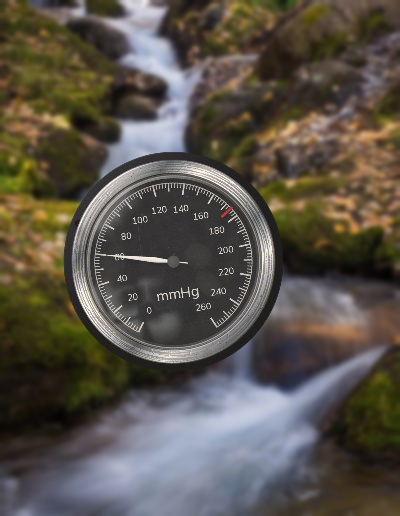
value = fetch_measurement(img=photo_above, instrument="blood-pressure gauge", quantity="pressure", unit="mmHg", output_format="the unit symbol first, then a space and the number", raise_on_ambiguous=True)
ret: mmHg 60
